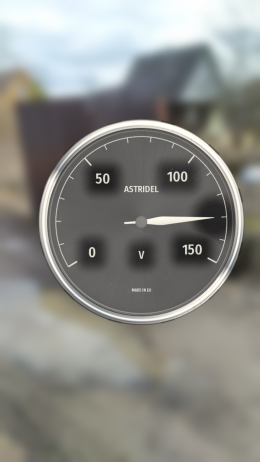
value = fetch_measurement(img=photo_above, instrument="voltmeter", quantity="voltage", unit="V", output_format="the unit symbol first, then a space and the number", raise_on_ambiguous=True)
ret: V 130
